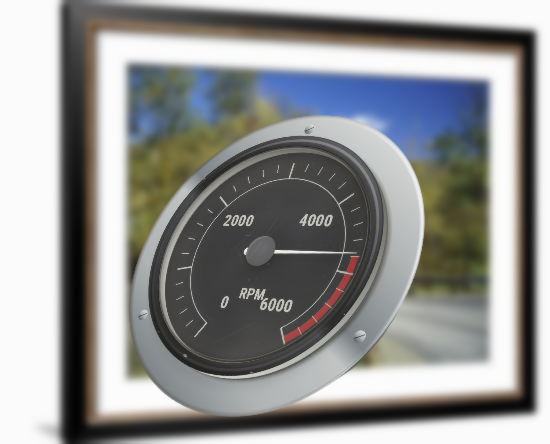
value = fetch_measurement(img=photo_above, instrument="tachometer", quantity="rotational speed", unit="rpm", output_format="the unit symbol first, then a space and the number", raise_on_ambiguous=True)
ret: rpm 4800
